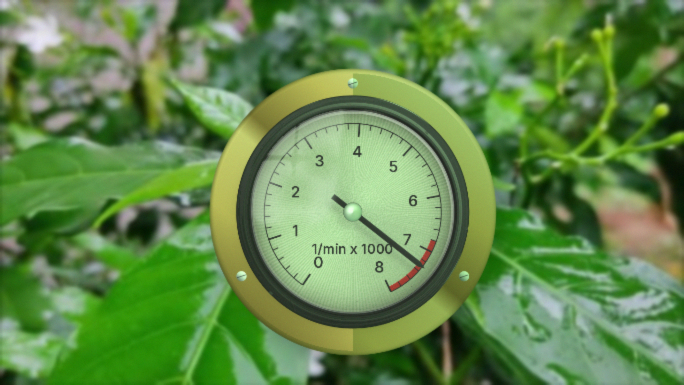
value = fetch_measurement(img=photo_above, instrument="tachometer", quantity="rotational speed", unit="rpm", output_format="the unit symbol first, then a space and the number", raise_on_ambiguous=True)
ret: rpm 7300
